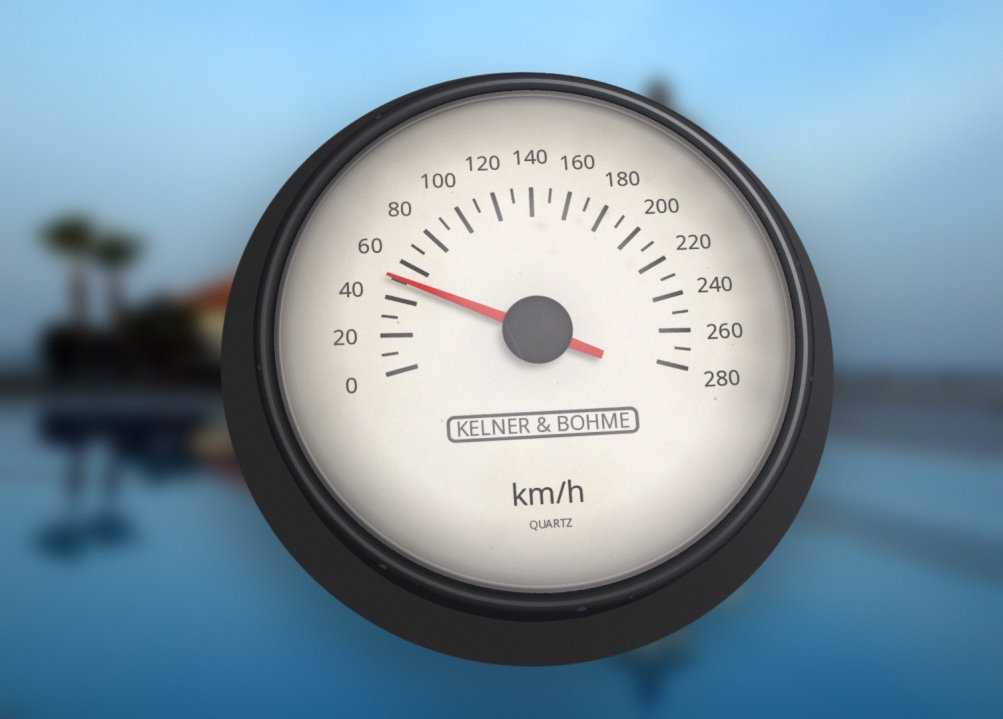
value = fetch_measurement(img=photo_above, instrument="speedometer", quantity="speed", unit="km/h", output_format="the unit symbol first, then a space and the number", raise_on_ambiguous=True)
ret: km/h 50
